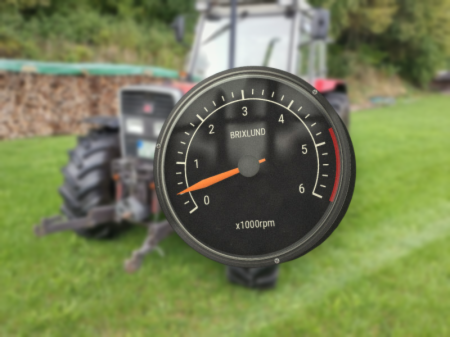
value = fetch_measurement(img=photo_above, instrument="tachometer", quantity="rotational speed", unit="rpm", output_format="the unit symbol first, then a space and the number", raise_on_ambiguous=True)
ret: rpm 400
